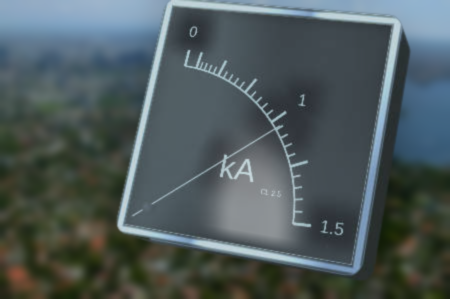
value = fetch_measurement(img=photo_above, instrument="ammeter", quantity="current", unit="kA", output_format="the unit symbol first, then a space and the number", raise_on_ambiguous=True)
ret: kA 1.05
